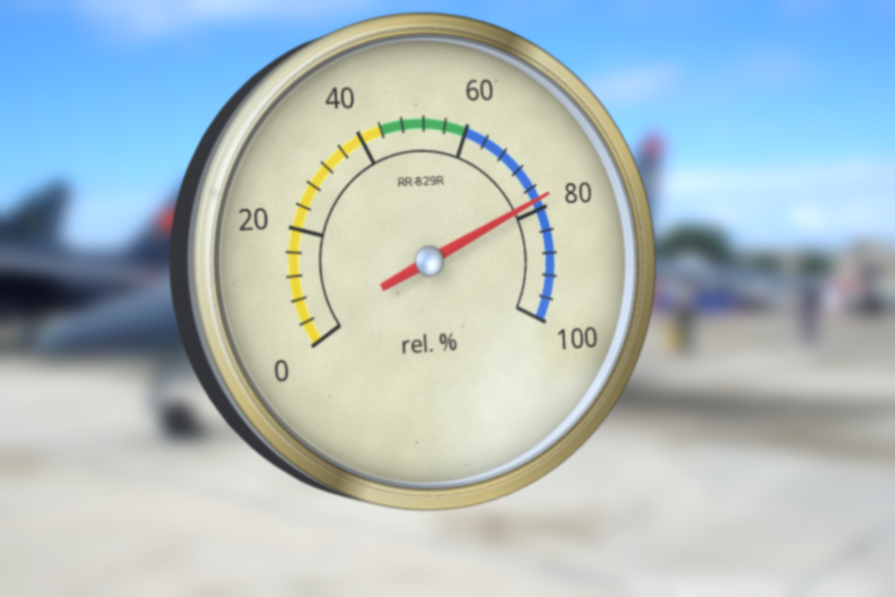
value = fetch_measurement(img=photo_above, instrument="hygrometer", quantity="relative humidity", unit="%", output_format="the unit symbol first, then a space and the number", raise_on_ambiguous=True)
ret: % 78
